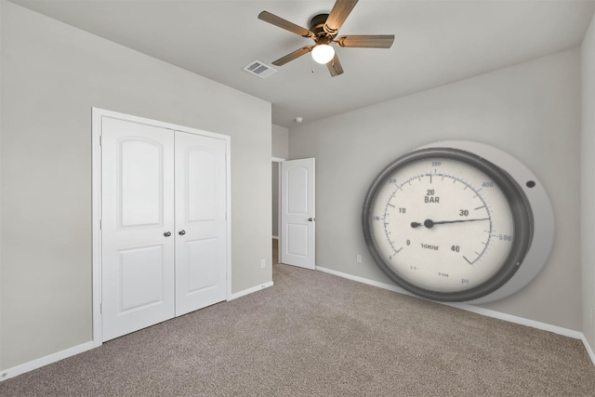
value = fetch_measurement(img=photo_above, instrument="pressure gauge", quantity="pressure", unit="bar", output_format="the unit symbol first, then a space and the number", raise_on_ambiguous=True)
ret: bar 32
